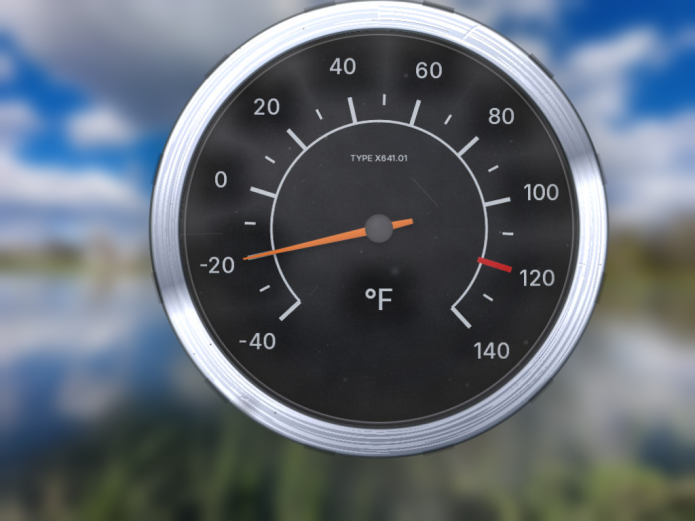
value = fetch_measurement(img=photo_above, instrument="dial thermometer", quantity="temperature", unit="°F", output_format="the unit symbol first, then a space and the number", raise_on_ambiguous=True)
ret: °F -20
